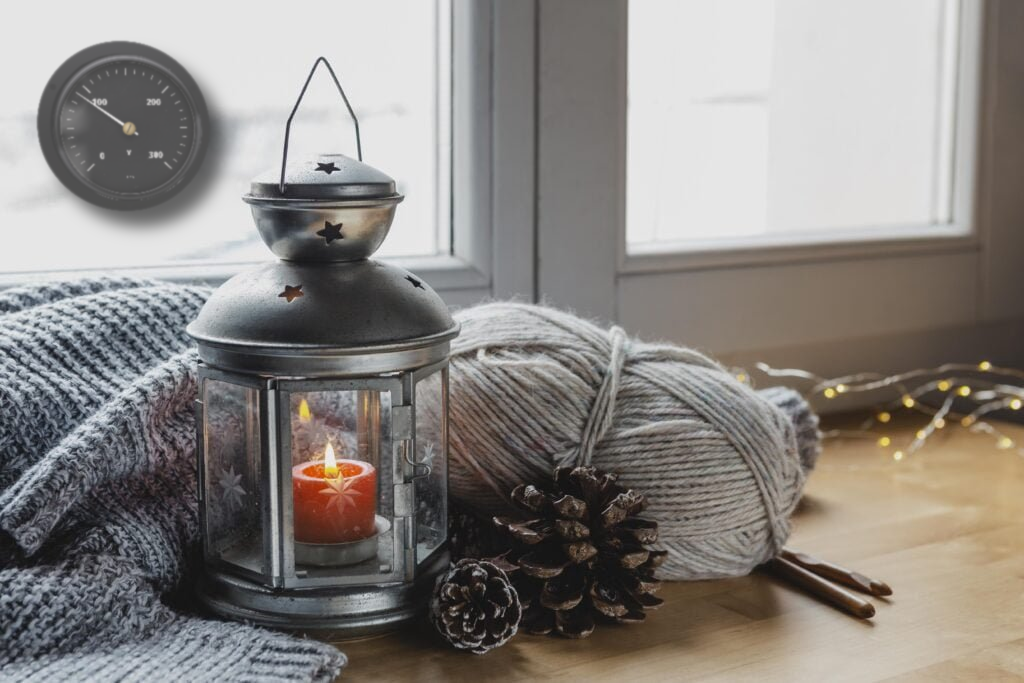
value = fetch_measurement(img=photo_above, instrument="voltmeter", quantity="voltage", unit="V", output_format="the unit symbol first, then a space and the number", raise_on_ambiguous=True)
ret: V 90
